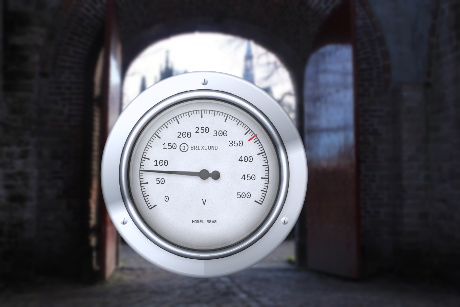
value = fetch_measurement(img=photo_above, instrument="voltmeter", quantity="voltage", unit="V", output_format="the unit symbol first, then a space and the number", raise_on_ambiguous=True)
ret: V 75
